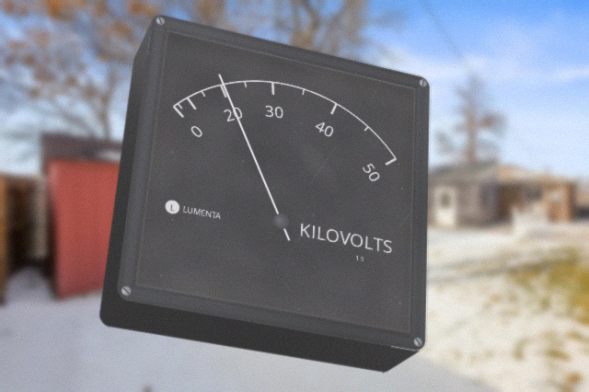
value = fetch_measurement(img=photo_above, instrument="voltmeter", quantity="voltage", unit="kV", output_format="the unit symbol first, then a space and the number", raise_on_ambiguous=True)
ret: kV 20
